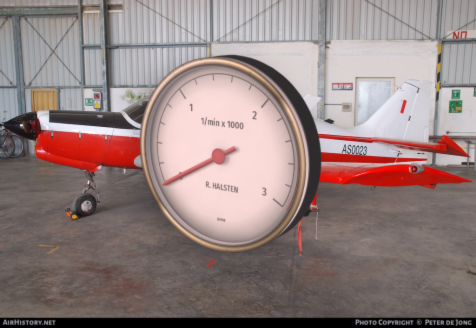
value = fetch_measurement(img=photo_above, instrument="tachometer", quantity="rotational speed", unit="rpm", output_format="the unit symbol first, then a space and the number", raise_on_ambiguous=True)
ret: rpm 0
